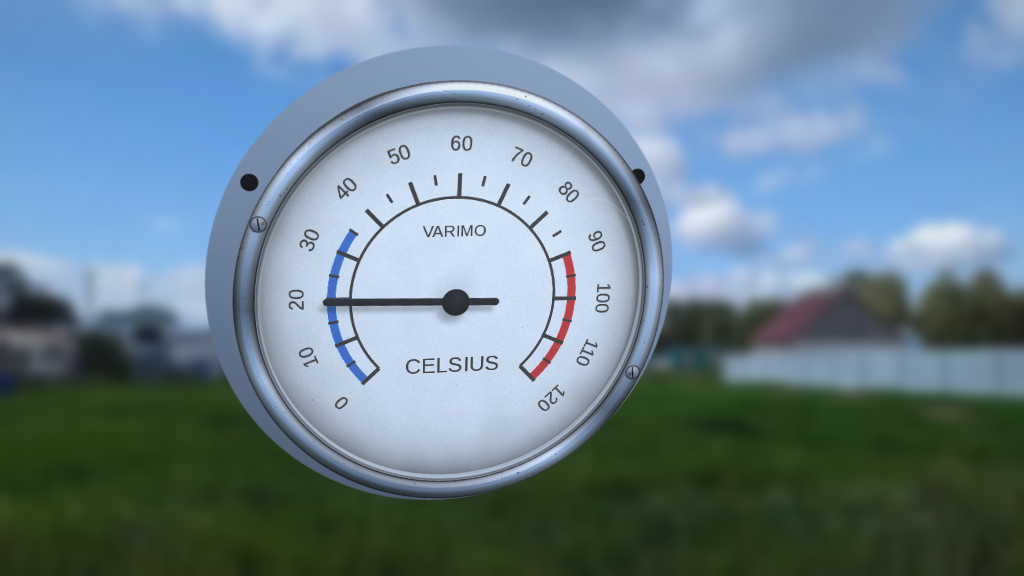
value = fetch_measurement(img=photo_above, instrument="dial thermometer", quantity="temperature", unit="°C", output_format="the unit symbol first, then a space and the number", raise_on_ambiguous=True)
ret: °C 20
